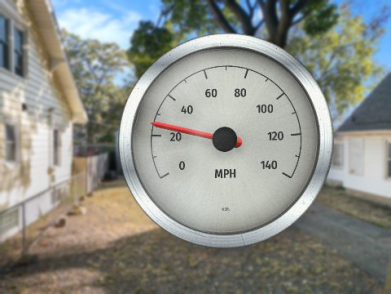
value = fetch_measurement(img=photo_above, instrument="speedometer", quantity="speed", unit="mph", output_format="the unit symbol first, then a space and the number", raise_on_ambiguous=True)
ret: mph 25
